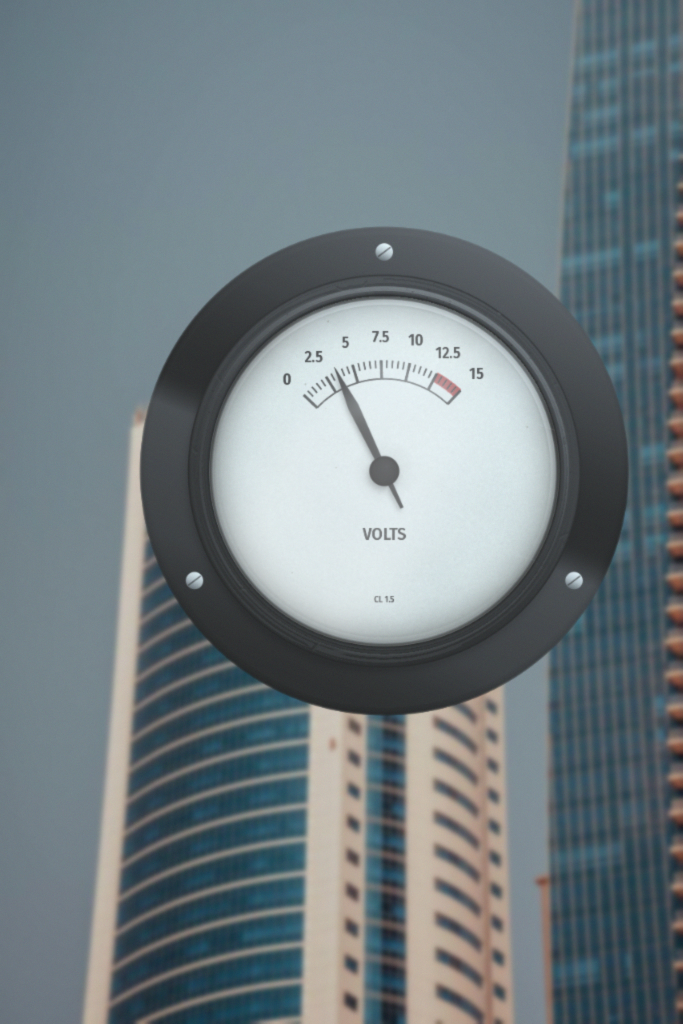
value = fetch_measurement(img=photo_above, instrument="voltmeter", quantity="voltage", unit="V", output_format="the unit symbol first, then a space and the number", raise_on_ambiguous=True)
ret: V 3.5
